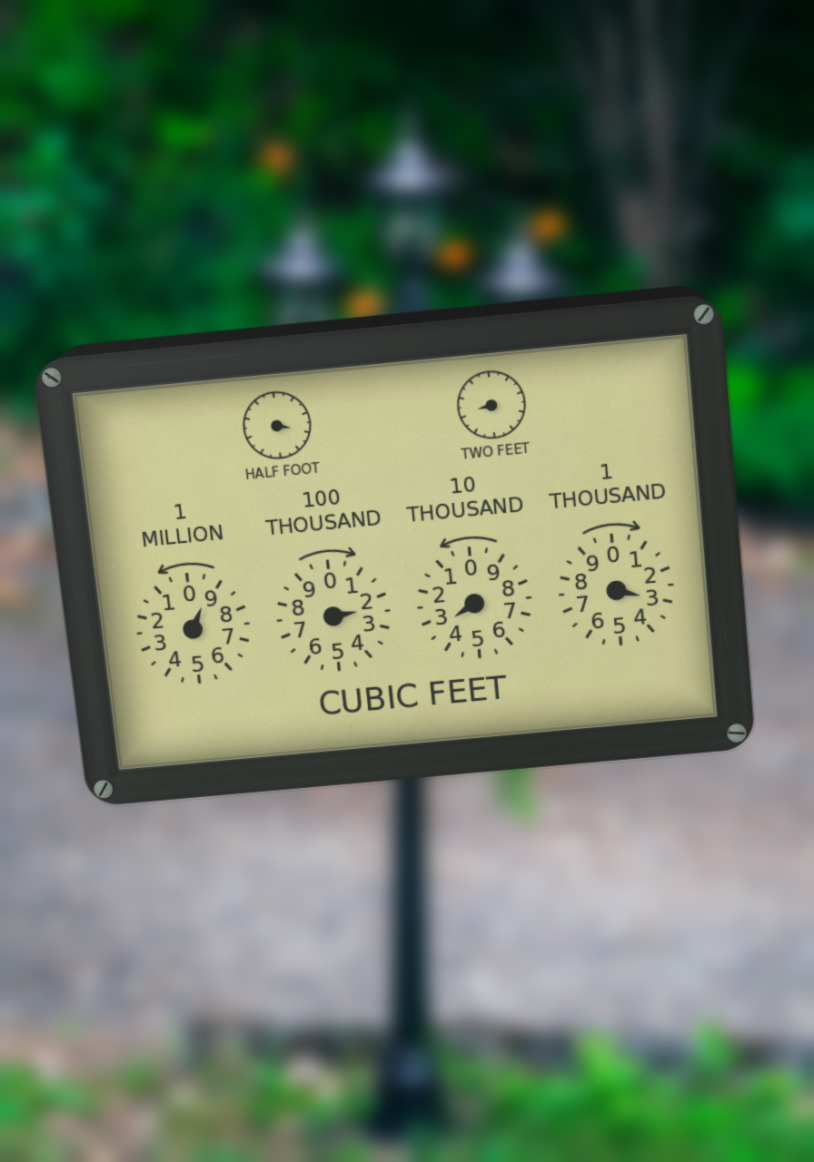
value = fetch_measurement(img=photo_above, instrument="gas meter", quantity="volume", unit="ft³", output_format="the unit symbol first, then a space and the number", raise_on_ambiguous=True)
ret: ft³ 923300
